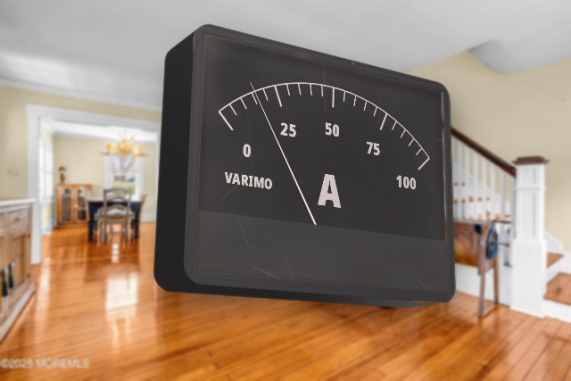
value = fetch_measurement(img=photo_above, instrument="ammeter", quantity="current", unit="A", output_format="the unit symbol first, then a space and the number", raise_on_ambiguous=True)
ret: A 15
